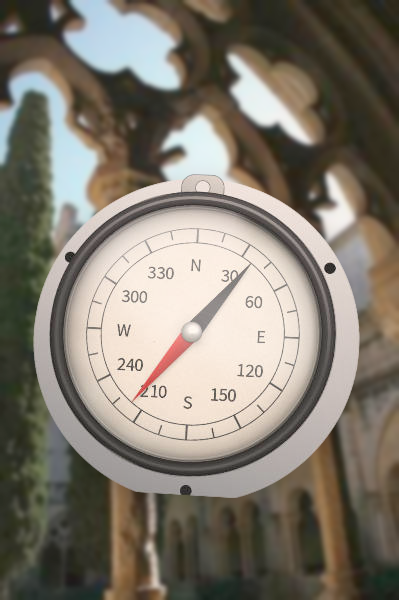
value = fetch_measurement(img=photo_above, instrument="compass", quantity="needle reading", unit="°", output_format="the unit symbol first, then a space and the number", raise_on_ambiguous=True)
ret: ° 217.5
